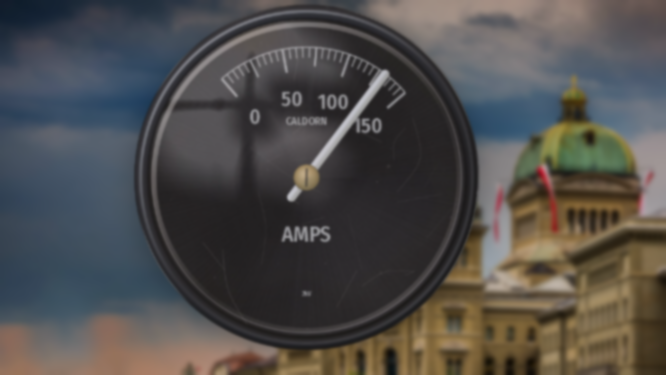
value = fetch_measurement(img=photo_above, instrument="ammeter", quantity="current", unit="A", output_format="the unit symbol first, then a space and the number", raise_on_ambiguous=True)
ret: A 130
